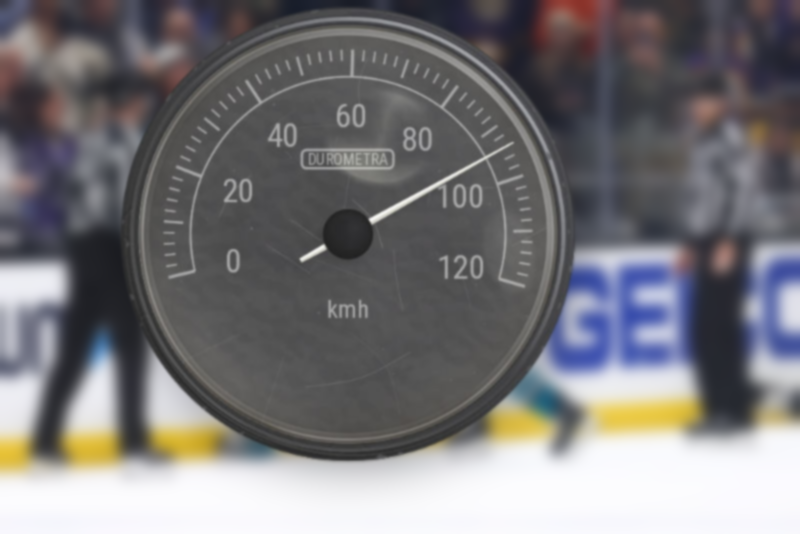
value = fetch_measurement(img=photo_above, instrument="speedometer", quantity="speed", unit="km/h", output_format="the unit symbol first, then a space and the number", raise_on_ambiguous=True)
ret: km/h 94
